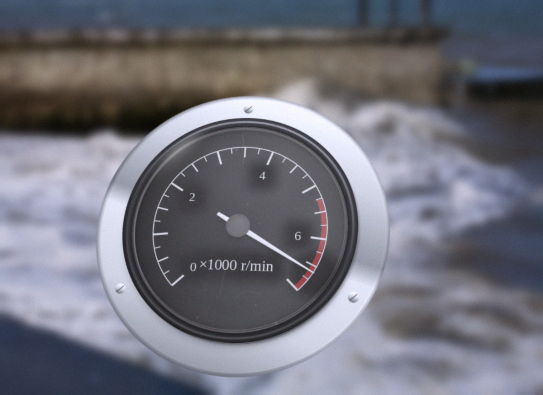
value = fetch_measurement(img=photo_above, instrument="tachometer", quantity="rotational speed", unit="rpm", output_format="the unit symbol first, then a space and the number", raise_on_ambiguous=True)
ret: rpm 6625
